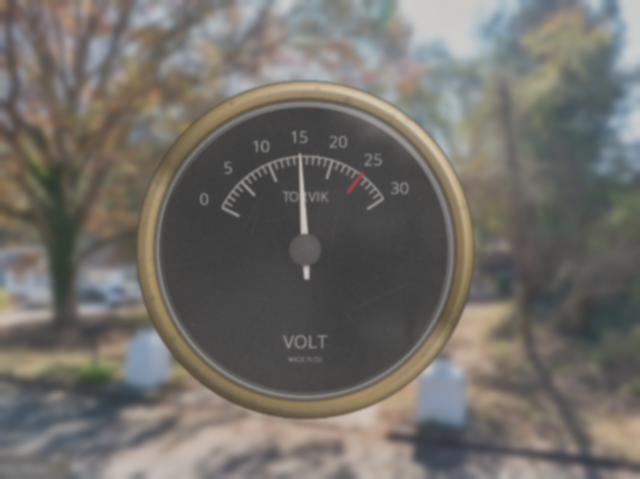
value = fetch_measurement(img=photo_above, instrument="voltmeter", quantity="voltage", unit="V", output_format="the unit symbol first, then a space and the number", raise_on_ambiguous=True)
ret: V 15
